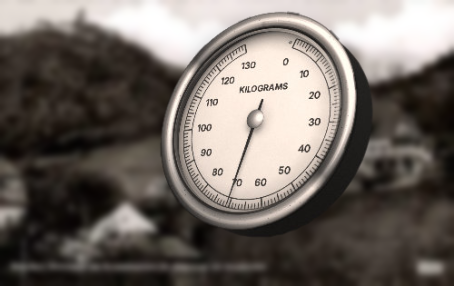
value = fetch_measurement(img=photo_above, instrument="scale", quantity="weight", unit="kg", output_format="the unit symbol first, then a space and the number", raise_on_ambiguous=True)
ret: kg 70
